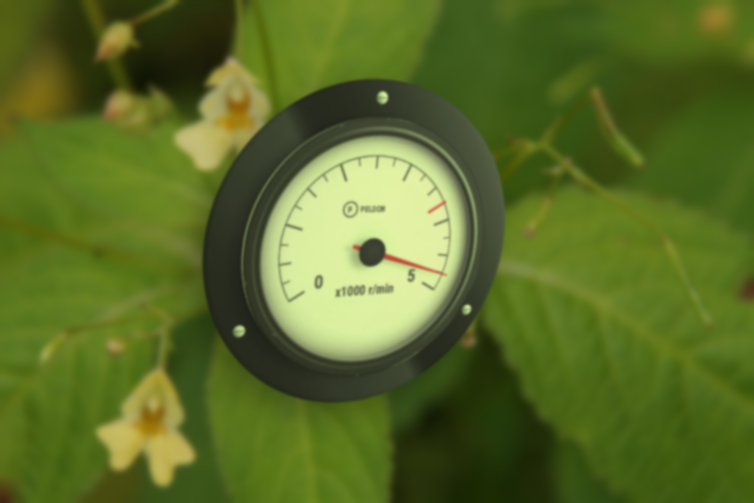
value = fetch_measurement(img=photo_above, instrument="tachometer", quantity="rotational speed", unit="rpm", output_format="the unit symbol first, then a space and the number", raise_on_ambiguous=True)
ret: rpm 4750
